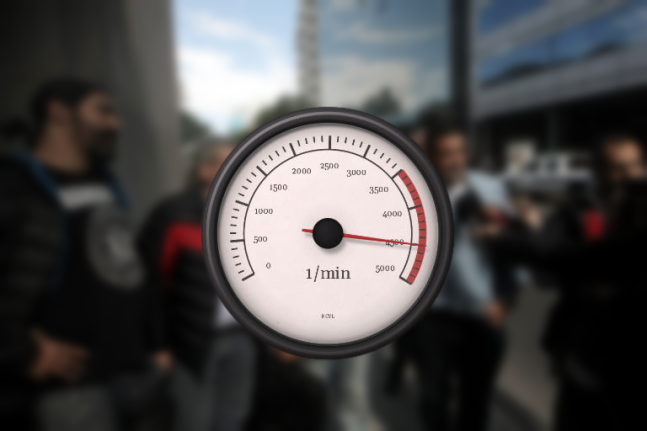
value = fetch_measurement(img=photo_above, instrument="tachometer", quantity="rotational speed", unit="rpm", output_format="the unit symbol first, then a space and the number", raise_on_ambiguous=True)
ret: rpm 4500
